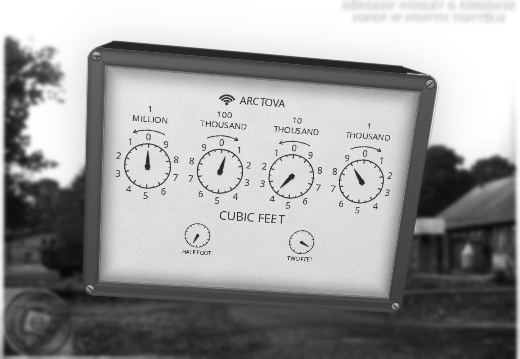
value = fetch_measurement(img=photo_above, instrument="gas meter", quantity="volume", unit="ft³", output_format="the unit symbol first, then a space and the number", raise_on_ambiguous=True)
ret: ft³ 3900
